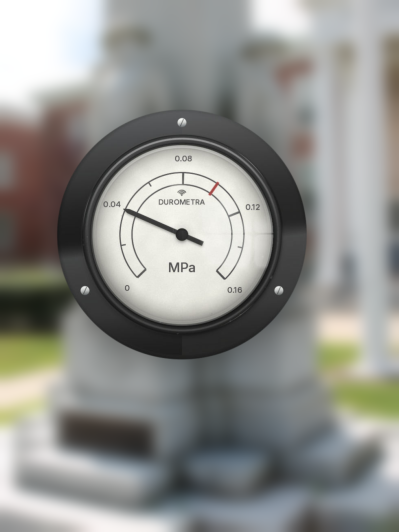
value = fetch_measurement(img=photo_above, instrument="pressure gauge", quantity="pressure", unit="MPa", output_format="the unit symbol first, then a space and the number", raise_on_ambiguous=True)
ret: MPa 0.04
